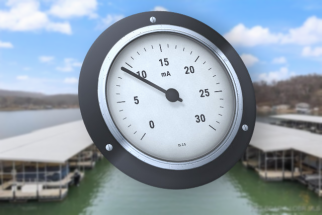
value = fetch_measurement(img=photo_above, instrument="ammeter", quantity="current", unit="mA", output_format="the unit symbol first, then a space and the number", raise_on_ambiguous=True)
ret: mA 9
